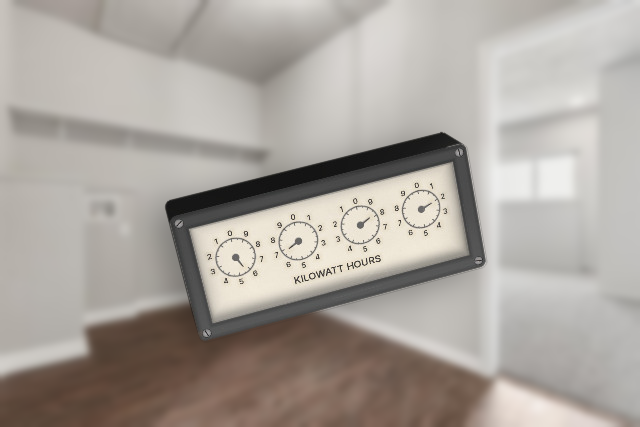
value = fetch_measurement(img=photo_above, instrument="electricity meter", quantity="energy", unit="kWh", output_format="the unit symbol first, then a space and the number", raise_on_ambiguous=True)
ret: kWh 5682
